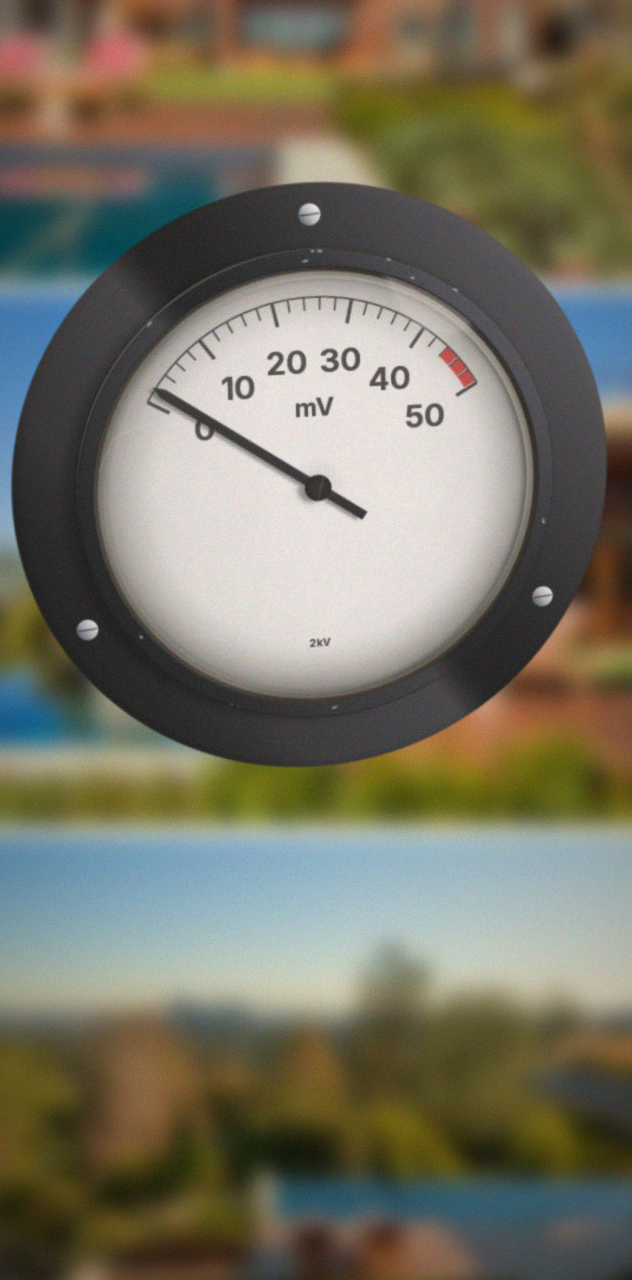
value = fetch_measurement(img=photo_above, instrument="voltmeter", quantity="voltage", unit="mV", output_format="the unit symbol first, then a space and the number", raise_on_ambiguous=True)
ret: mV 2
